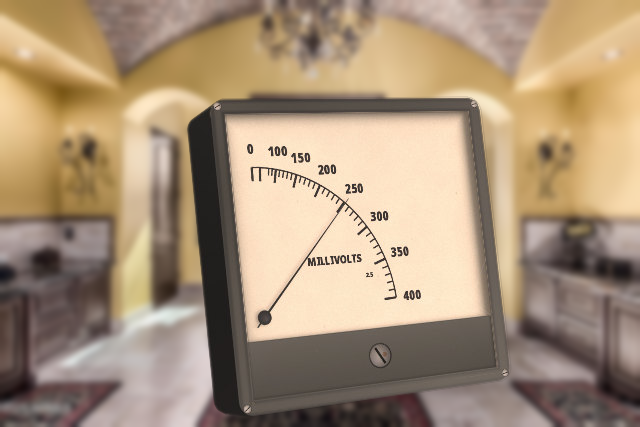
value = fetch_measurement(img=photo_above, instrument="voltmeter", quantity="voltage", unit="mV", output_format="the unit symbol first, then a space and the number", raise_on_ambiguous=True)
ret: mV 250
